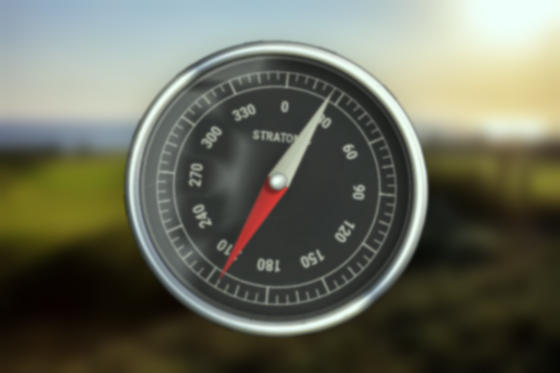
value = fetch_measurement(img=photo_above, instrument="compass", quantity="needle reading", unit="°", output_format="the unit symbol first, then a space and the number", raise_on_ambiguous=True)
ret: ° 205
